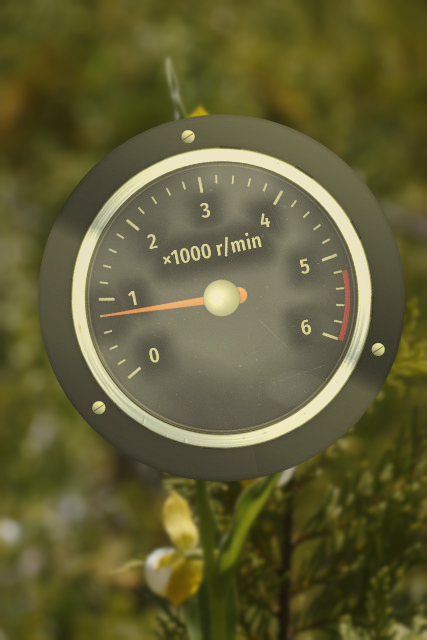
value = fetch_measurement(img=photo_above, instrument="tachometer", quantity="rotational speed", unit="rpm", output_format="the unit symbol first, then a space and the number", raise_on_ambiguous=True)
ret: rpm 800
